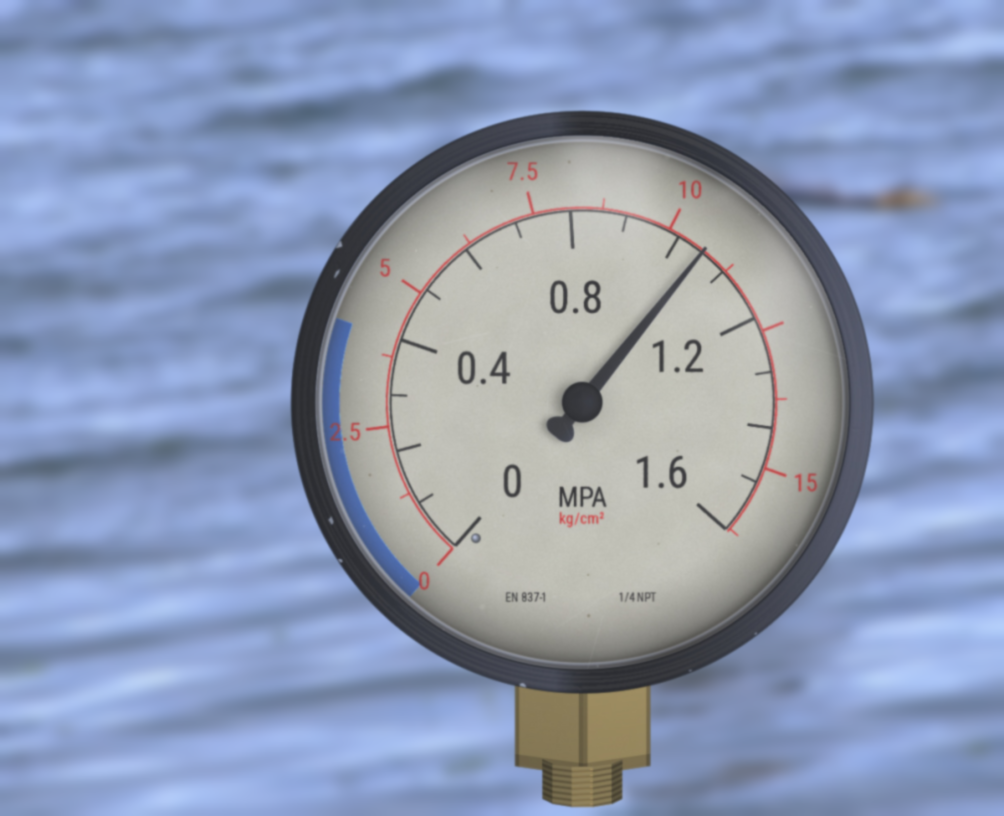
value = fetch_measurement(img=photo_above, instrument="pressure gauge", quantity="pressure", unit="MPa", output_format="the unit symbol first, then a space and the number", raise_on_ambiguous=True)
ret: MPa 1.05
